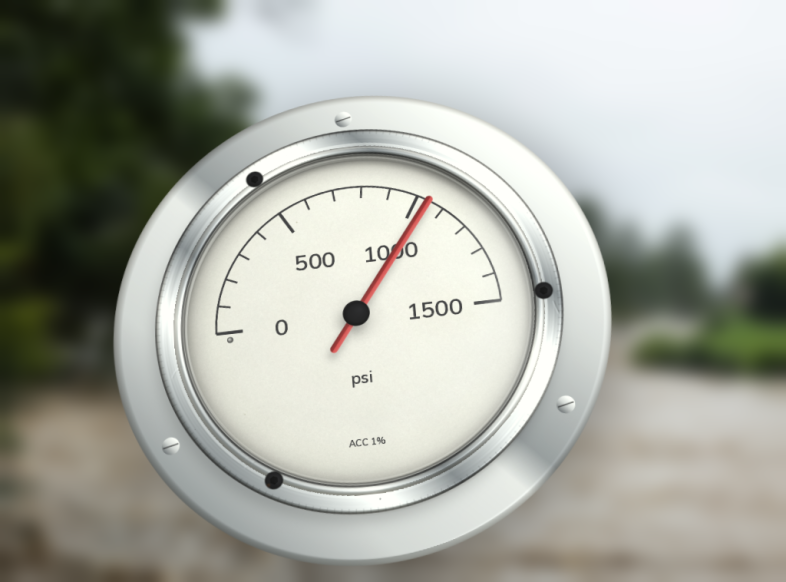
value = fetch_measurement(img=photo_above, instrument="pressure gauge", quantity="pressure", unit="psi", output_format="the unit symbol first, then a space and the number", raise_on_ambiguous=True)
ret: psi 1050
